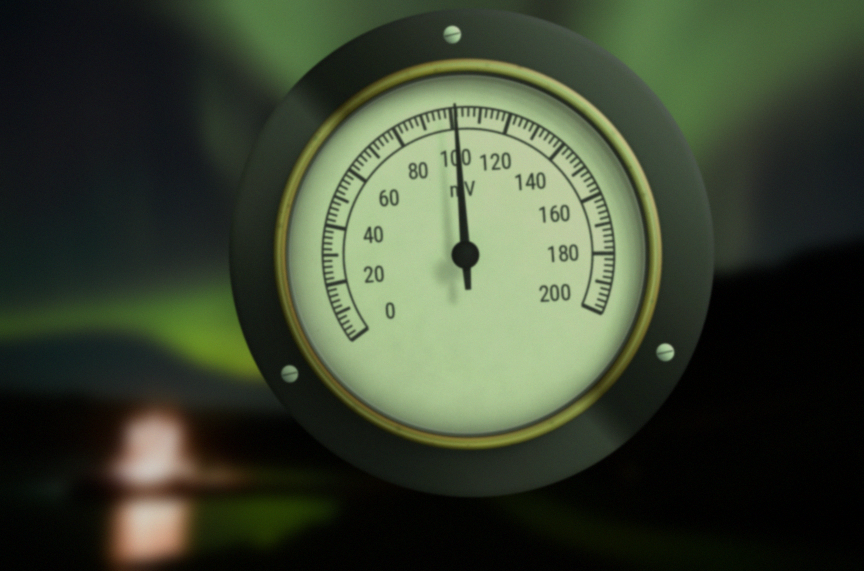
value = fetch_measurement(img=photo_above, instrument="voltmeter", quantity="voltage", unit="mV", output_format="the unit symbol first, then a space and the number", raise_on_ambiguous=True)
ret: mV 102
